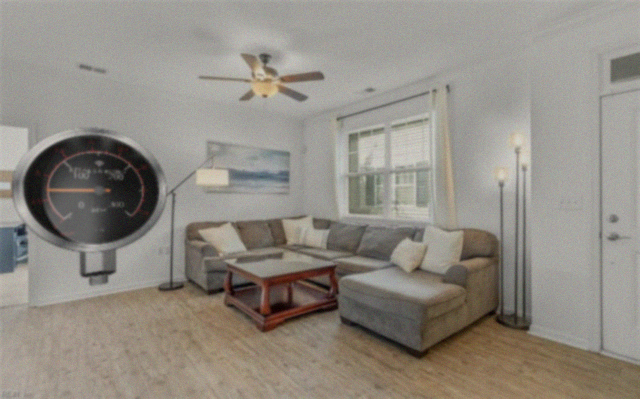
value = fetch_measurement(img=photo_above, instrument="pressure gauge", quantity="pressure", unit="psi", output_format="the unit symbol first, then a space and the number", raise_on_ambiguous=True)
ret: psi 50
